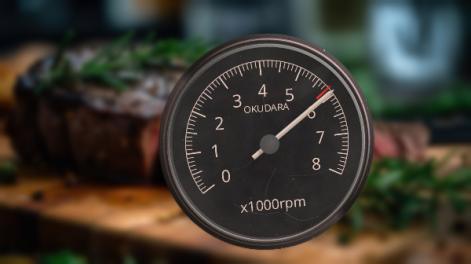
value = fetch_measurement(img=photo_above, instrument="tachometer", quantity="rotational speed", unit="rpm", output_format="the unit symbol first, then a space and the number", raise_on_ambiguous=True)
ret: rpm 5900
